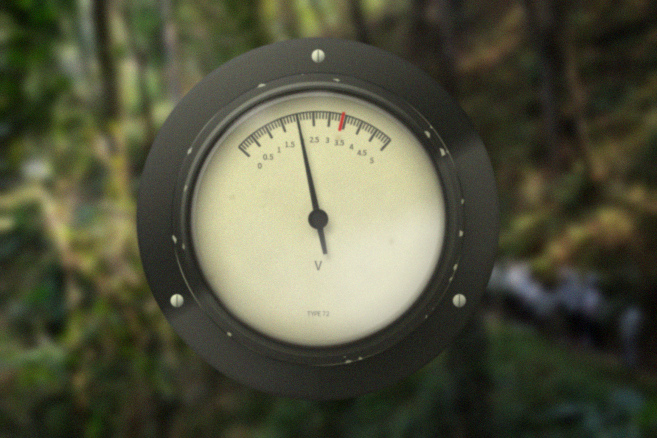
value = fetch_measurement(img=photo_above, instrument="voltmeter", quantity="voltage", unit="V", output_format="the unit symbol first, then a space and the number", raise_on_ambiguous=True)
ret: V 2
